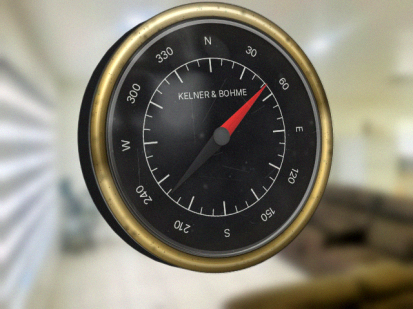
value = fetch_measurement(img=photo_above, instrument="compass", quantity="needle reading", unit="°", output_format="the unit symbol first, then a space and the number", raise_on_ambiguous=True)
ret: ° 50
